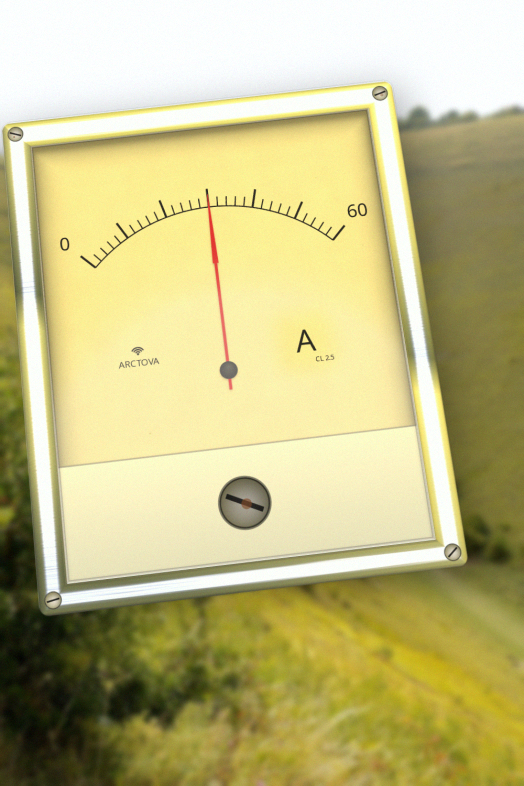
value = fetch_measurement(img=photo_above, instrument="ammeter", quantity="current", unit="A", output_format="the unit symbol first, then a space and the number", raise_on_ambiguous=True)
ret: A 30
